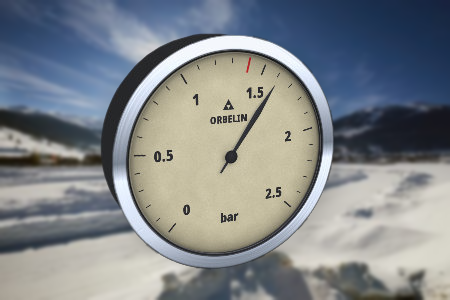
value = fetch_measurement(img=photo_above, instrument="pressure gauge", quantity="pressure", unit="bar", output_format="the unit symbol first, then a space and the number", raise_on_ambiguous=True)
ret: bar 1.6
